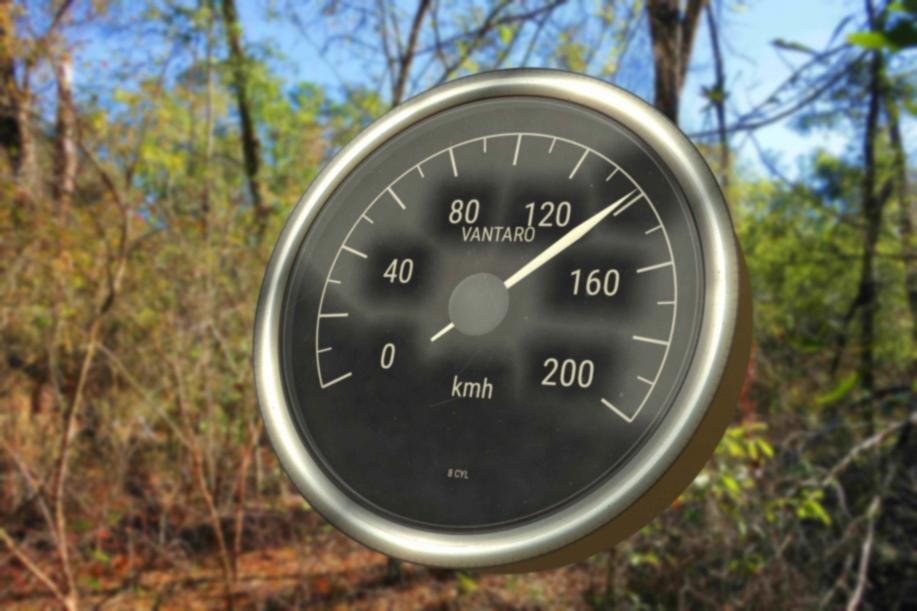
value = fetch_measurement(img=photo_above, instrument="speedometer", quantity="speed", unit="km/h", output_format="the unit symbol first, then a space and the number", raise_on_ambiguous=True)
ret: km/h 140
